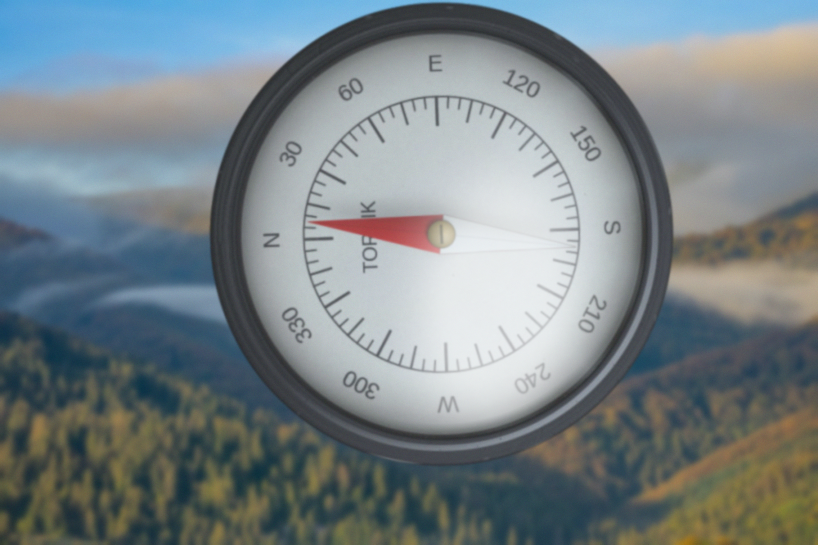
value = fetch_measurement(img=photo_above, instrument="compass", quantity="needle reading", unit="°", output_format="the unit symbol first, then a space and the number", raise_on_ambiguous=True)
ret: ° 7.5
